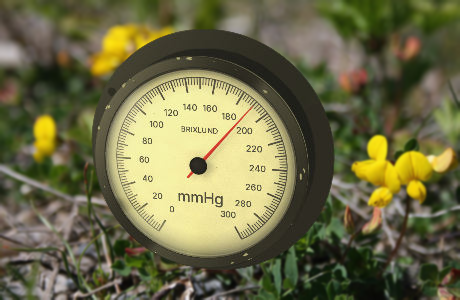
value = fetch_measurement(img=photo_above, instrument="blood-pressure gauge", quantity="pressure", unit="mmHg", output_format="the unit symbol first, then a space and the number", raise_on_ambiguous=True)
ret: mmHg 190
